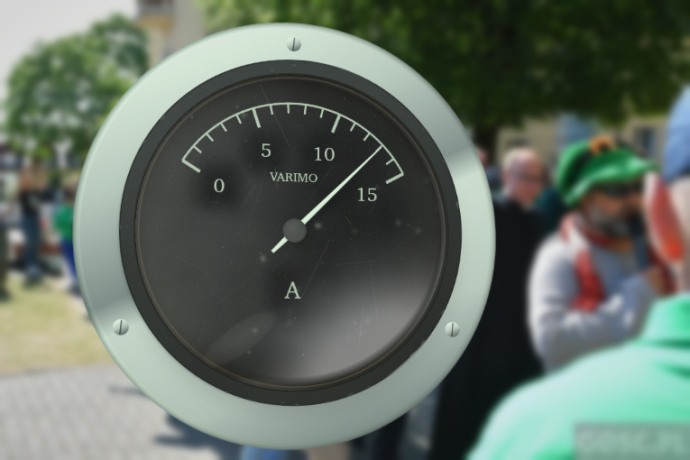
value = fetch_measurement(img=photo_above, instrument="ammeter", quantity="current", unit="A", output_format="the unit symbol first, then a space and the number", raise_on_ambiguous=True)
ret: A 13
